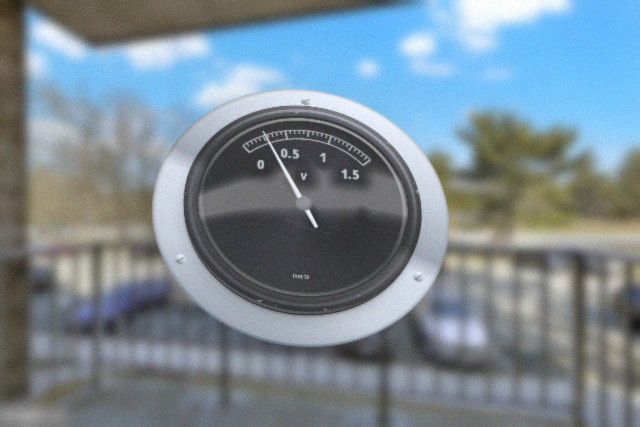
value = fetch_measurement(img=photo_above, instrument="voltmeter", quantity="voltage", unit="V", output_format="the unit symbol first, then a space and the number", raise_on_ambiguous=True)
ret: V 0.25
